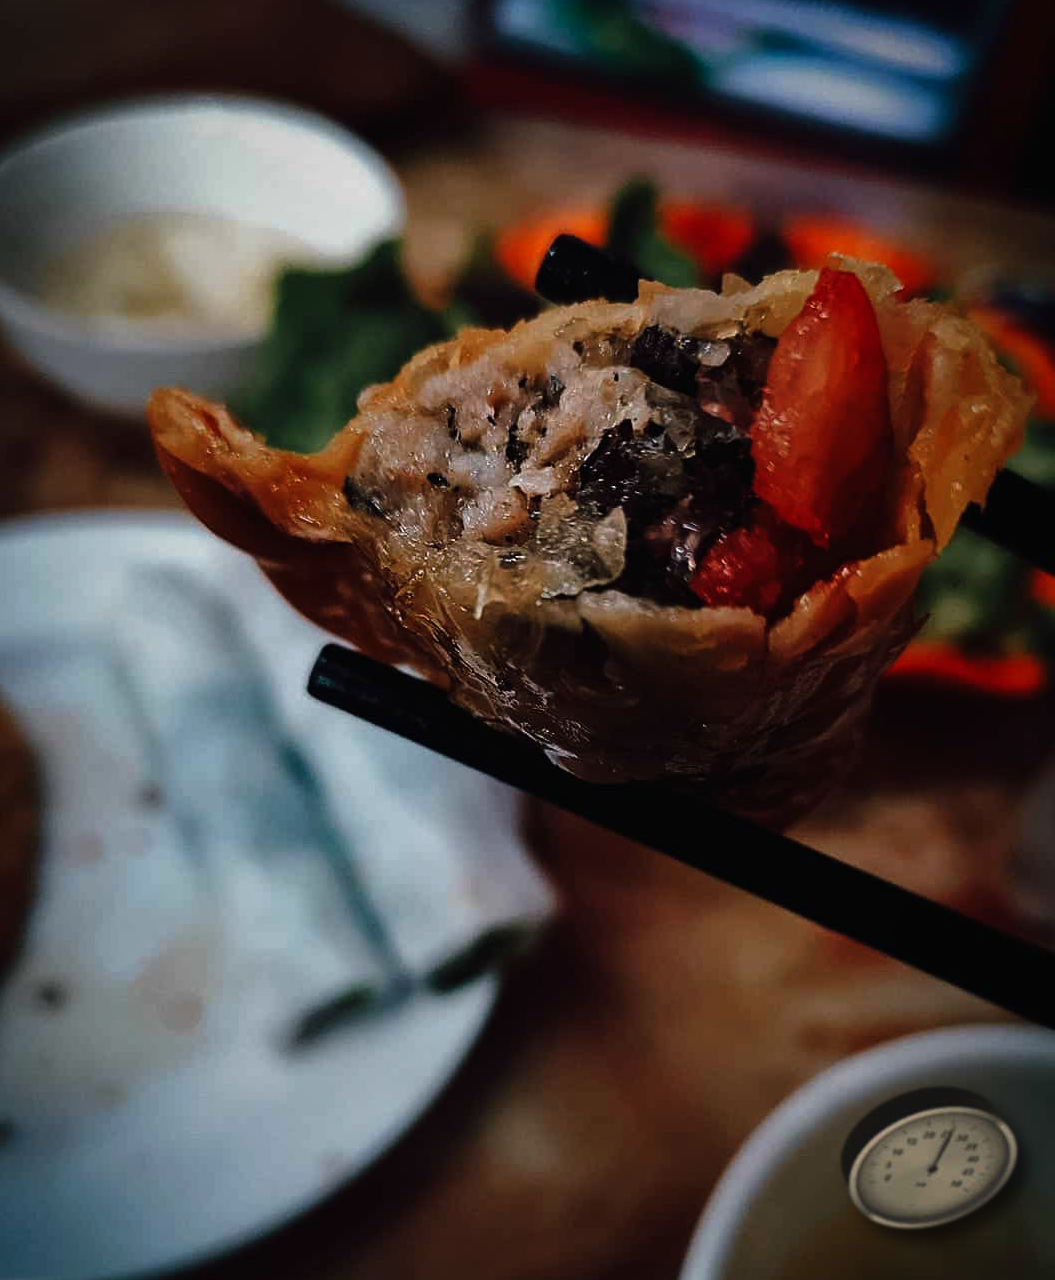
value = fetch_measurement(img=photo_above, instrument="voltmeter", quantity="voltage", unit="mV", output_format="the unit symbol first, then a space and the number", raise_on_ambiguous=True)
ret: mV 25
